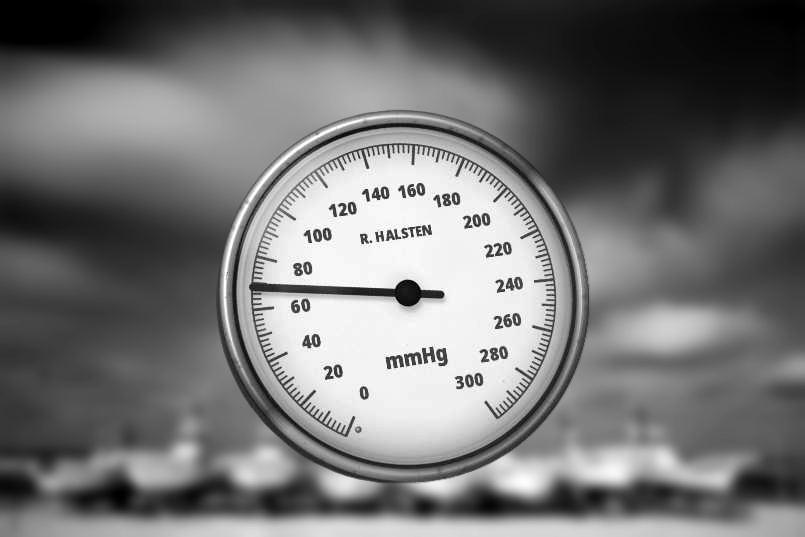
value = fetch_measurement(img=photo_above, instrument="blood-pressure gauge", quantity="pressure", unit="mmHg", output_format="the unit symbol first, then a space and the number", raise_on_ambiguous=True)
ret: mmHg 68
